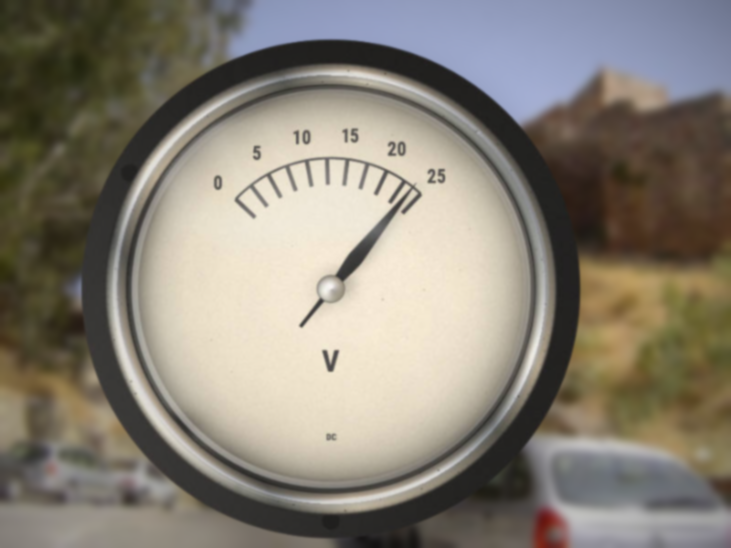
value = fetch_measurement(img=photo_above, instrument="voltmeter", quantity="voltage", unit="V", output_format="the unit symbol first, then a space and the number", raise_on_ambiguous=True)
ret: V 23.75
